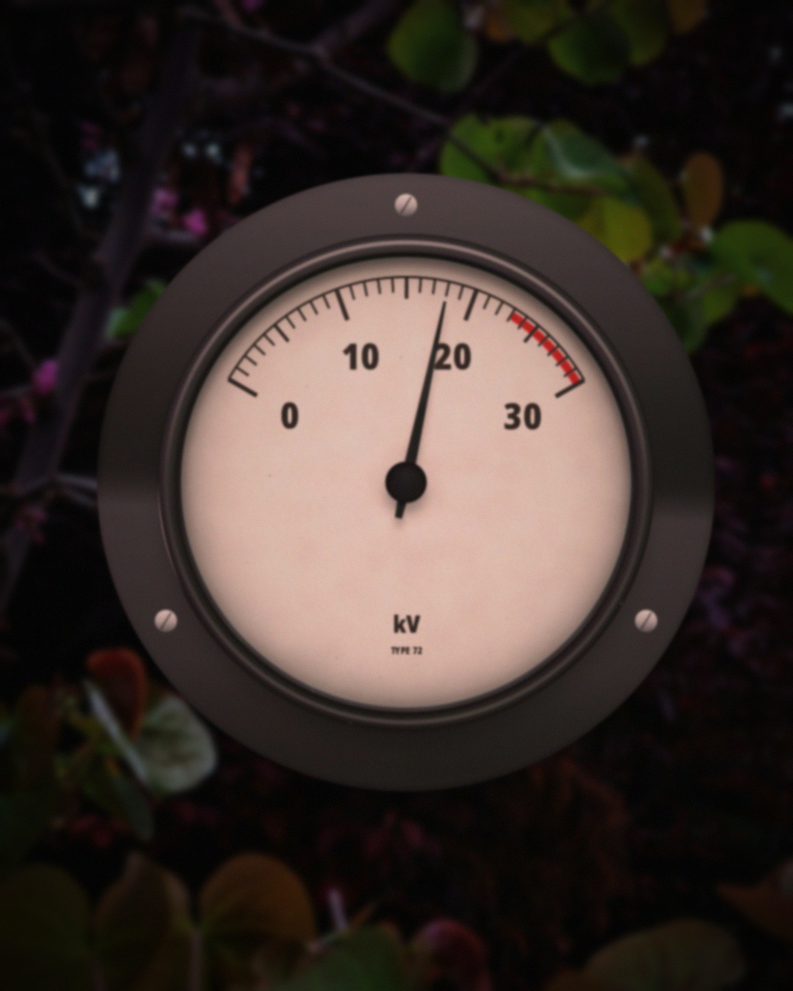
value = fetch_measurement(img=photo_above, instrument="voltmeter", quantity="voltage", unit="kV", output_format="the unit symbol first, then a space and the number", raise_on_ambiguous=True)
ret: kV 18
